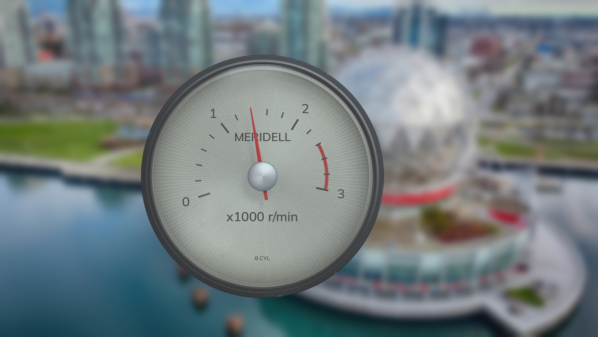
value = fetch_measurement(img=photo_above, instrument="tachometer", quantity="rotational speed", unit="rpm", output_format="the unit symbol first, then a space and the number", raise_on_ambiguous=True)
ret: rpm 1400
